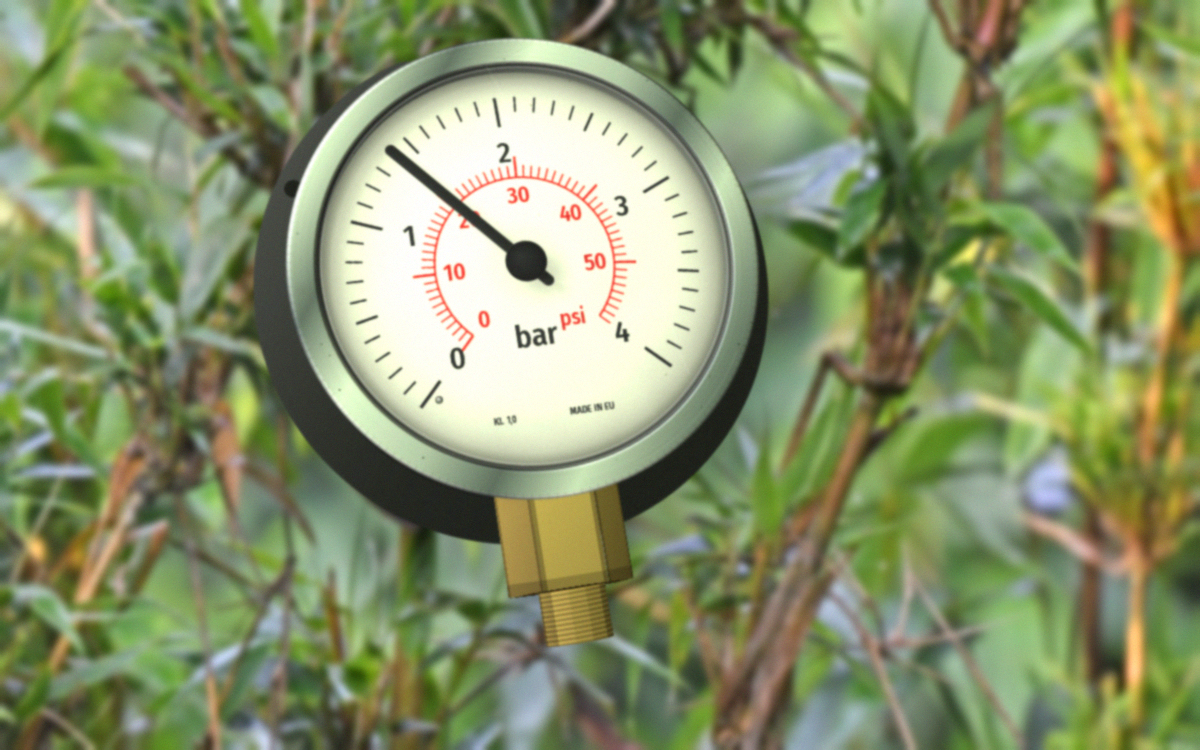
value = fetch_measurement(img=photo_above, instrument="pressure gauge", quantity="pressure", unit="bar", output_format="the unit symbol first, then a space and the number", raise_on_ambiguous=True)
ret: bar 1.4
